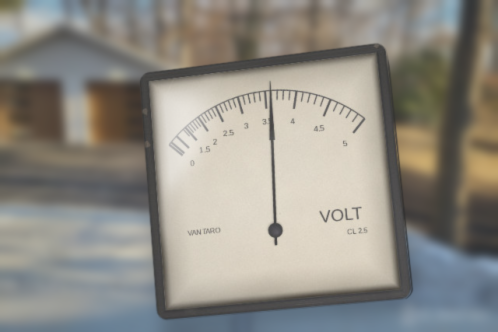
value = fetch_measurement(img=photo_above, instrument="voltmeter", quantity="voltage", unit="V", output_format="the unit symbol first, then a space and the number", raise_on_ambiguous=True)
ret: V 3.6
